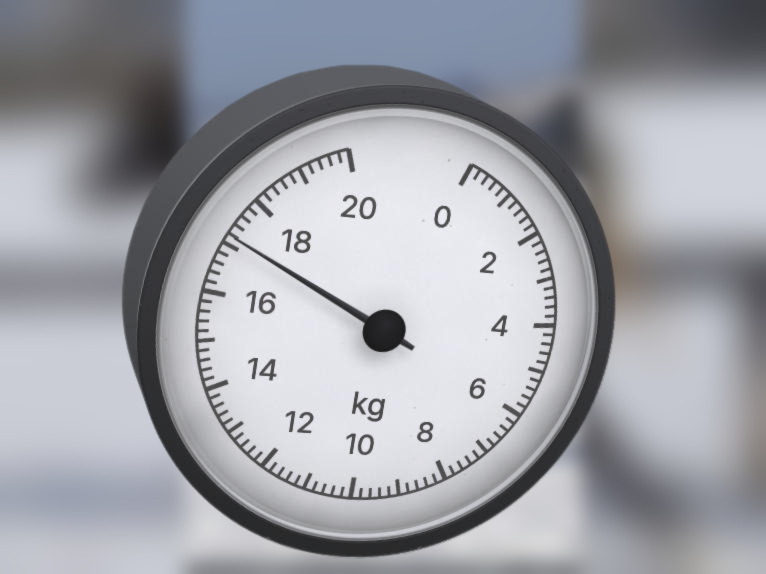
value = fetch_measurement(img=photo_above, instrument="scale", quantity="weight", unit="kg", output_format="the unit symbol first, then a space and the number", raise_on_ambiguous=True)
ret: kg 17.2
